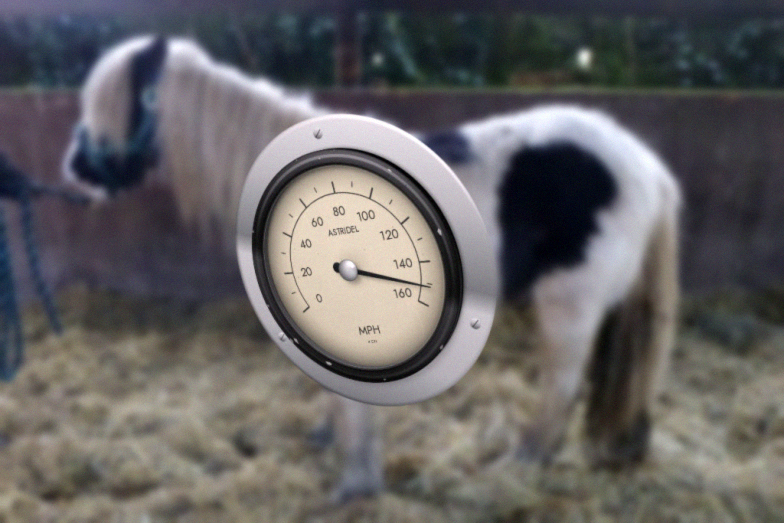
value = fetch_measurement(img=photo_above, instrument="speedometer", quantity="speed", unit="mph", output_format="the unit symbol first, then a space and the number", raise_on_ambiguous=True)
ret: mph 150
